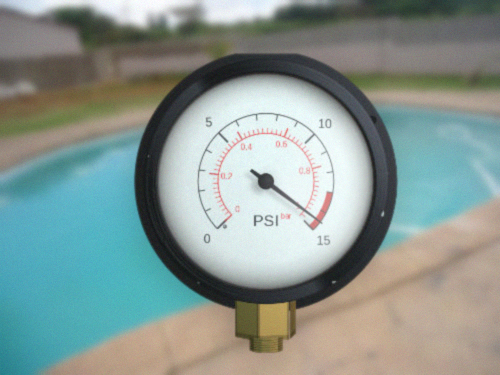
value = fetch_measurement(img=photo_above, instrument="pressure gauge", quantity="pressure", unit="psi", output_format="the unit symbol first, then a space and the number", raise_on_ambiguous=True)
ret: psi 14.5
